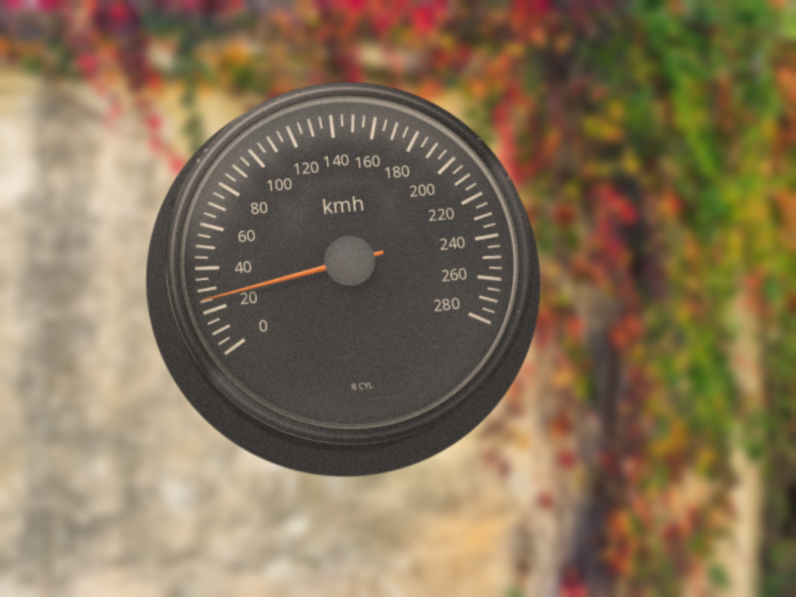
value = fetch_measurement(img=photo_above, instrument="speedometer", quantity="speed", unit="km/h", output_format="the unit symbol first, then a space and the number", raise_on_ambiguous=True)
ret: km/h 25
